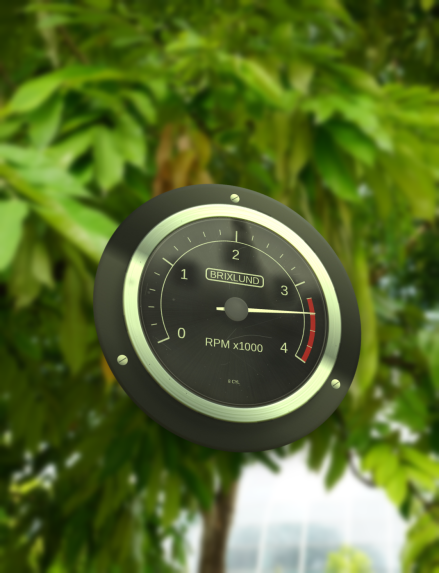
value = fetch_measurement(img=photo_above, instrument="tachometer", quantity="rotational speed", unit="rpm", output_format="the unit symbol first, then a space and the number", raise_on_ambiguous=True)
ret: rpm 3400
